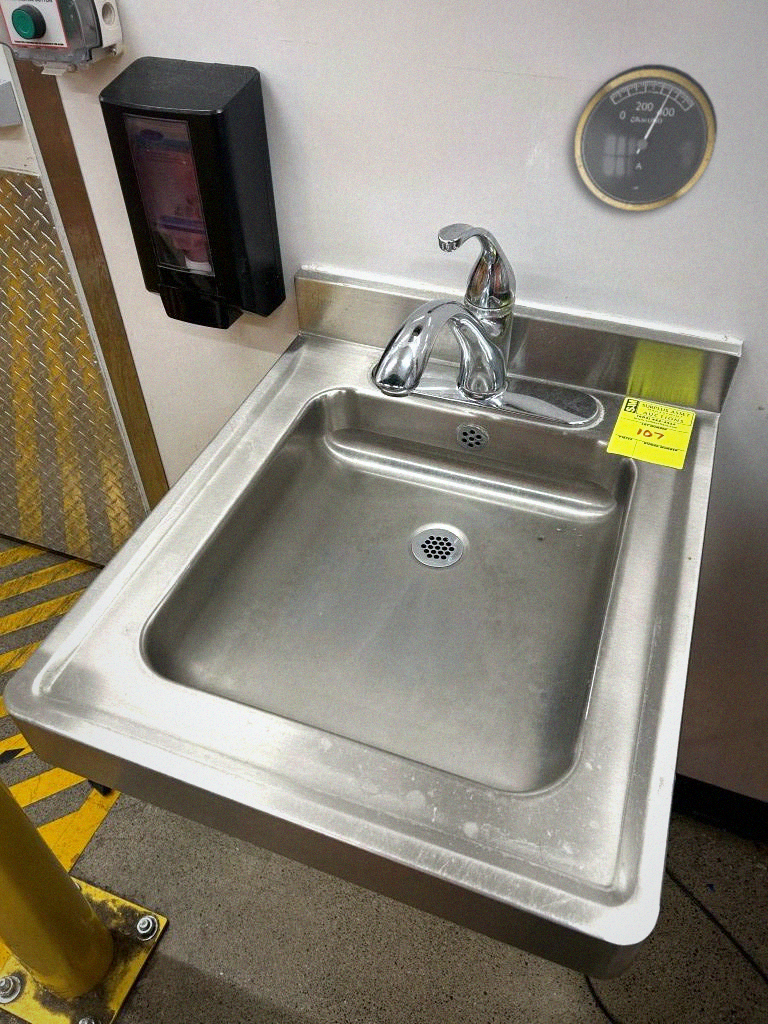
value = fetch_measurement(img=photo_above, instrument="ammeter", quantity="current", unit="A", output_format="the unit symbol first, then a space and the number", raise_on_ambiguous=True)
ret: A 350
